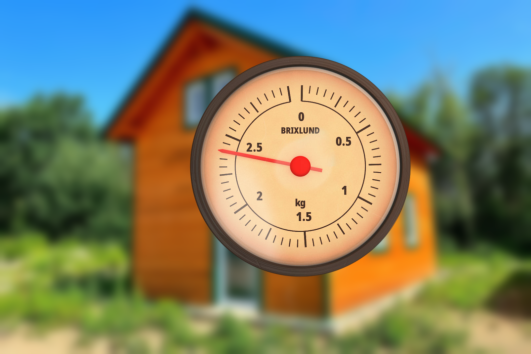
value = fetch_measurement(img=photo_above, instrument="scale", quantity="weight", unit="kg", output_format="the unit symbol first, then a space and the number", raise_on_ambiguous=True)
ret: kg 2.4
